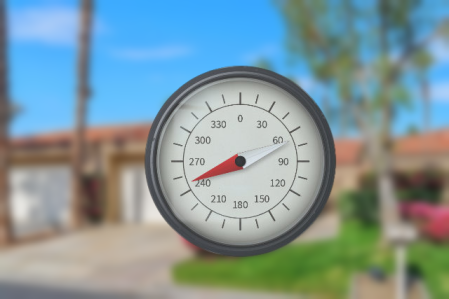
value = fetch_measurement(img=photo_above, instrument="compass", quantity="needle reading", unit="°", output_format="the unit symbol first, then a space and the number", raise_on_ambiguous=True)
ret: ° 247.5
